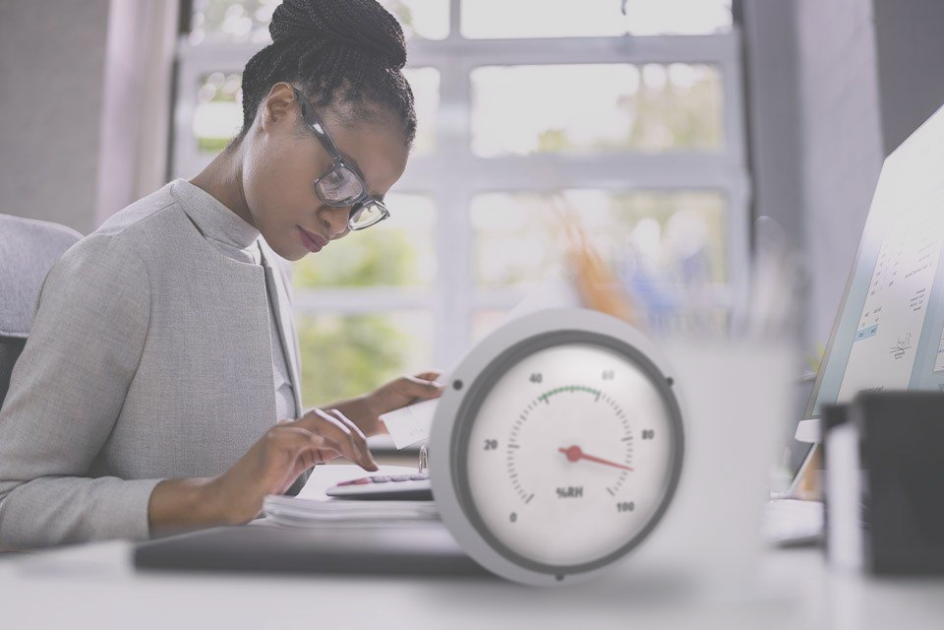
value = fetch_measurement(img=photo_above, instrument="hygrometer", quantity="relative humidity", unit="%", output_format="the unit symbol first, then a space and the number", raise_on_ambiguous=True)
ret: % 90
